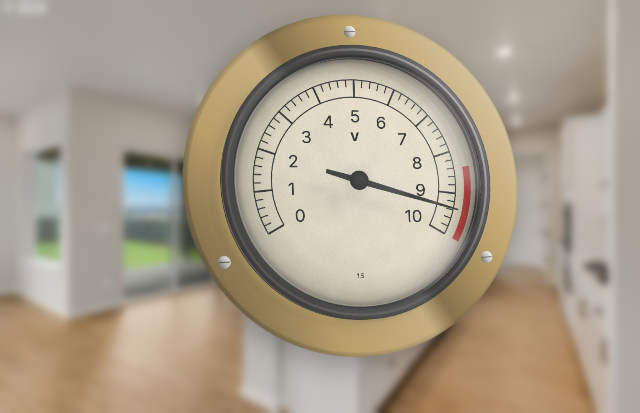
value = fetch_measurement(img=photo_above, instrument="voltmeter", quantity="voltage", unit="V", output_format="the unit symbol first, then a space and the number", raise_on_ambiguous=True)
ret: V 9.4
